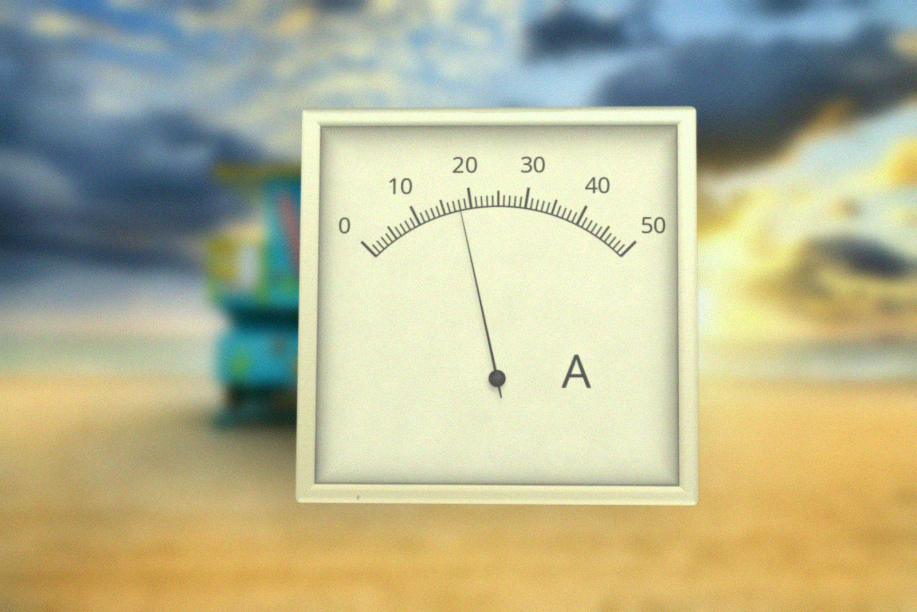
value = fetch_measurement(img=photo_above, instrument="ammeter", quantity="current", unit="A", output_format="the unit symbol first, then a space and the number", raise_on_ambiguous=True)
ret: A 18
